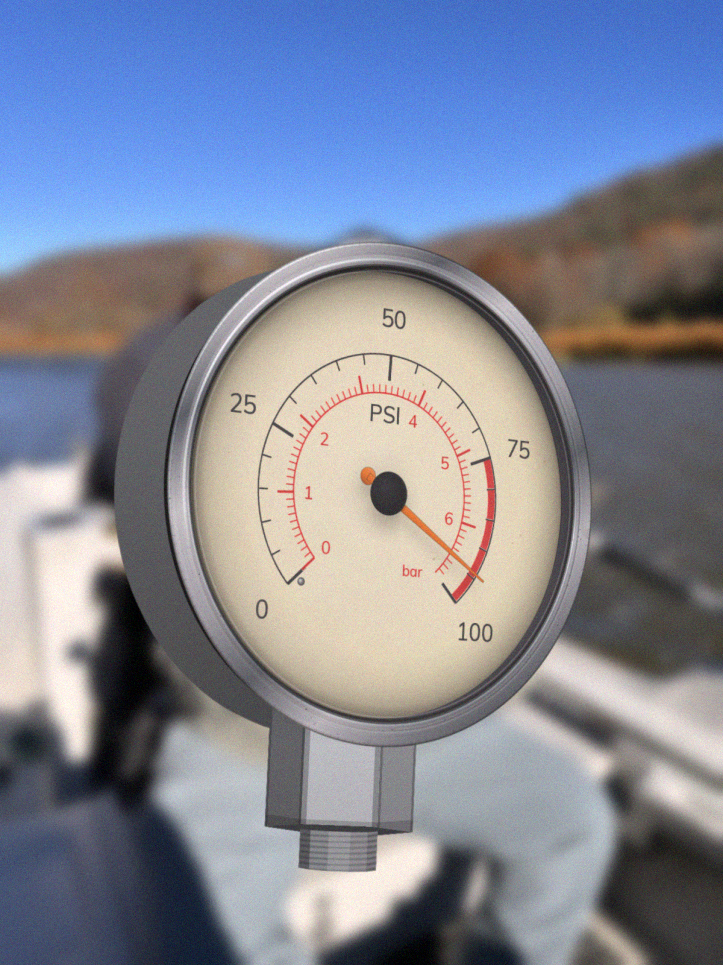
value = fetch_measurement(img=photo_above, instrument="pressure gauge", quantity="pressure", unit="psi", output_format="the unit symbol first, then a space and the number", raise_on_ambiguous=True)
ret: psi 95
